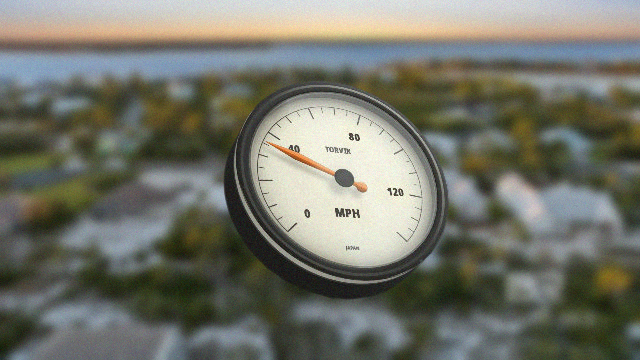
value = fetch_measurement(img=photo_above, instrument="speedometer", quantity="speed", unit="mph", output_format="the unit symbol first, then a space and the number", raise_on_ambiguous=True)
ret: mph 35
